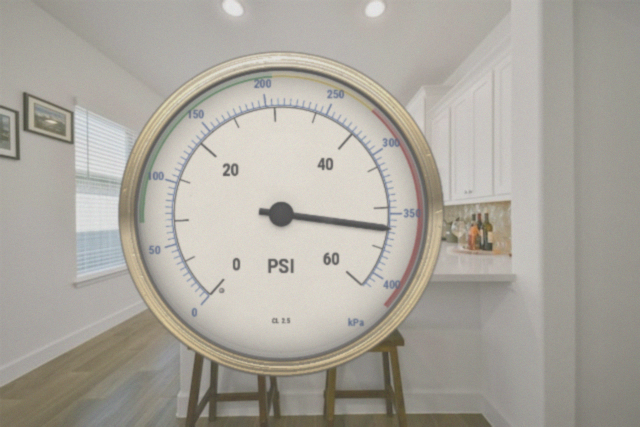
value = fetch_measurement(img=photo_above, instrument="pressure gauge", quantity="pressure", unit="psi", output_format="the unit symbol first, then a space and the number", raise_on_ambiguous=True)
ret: psi 52.5
